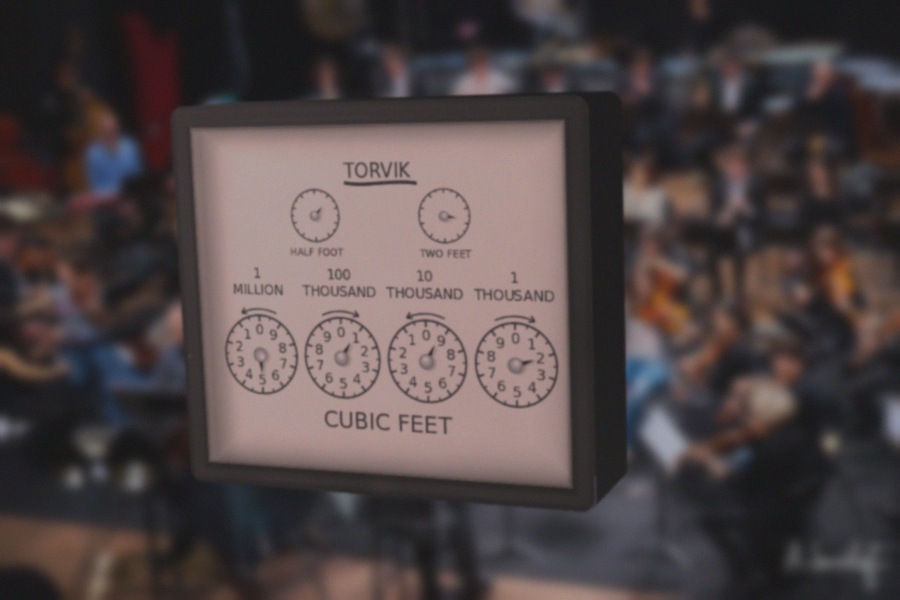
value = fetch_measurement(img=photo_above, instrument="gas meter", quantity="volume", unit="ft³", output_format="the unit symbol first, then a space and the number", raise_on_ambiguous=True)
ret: ft³ 509200
